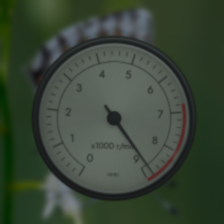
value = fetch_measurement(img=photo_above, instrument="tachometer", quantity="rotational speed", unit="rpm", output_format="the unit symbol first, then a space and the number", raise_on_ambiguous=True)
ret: rpm 8800
